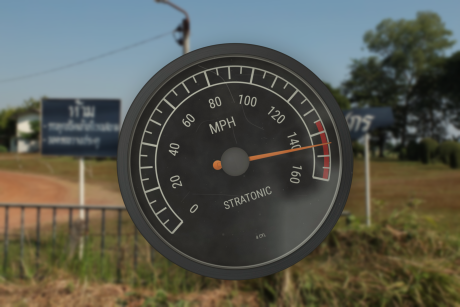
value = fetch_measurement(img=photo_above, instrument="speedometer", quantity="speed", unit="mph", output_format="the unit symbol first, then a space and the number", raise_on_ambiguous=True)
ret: mph 145
